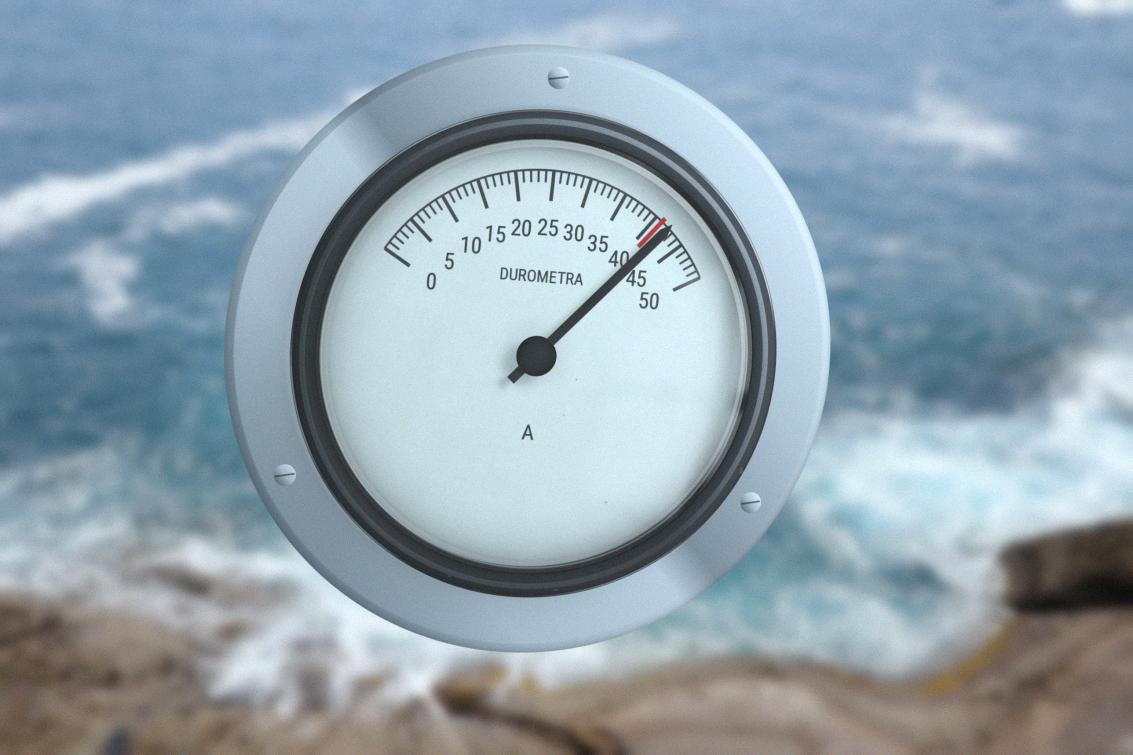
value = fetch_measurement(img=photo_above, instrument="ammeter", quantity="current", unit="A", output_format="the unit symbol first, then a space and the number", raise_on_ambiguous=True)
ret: A 42
